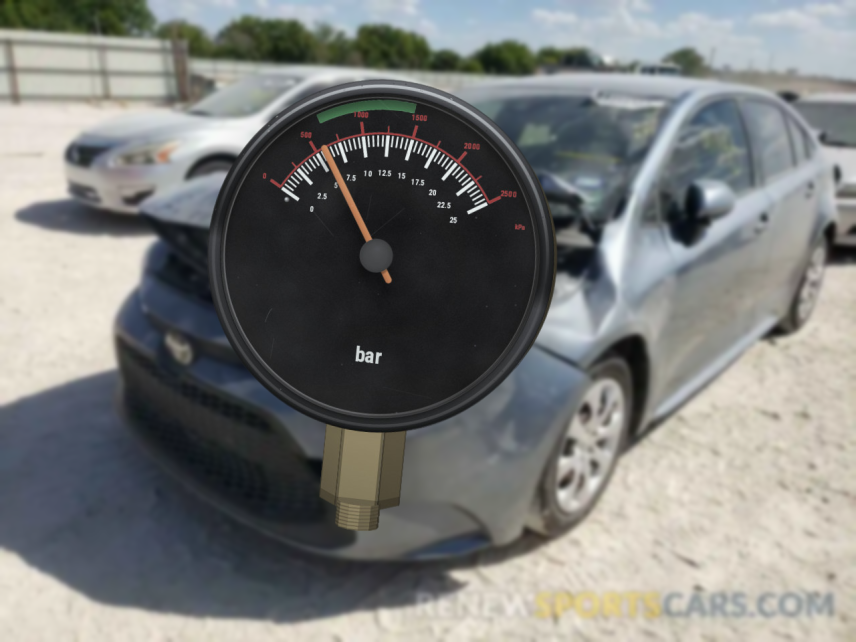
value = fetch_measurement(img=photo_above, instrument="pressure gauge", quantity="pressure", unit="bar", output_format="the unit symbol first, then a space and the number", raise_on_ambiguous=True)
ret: bar 6
